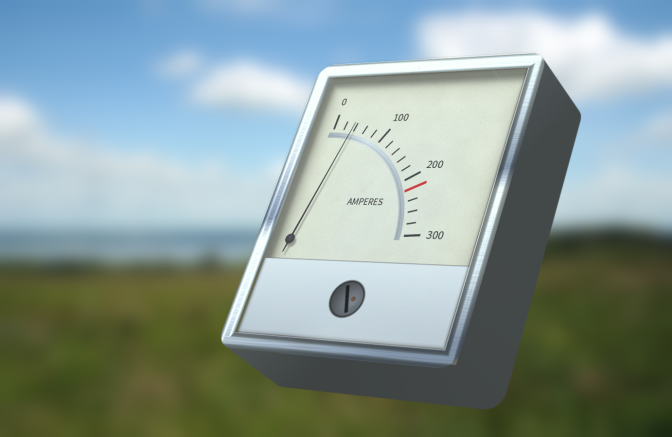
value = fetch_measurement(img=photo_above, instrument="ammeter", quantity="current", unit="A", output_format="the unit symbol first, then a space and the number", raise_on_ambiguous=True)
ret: A 40
